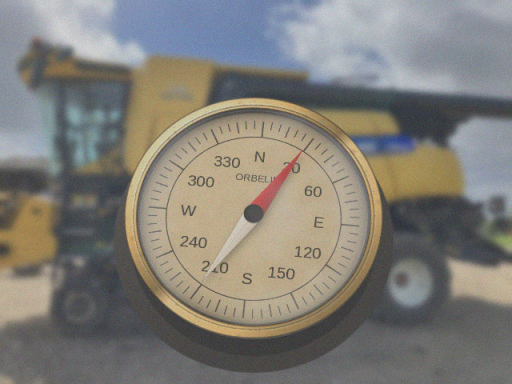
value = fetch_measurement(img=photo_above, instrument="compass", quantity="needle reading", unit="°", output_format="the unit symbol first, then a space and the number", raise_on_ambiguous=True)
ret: ° 30
